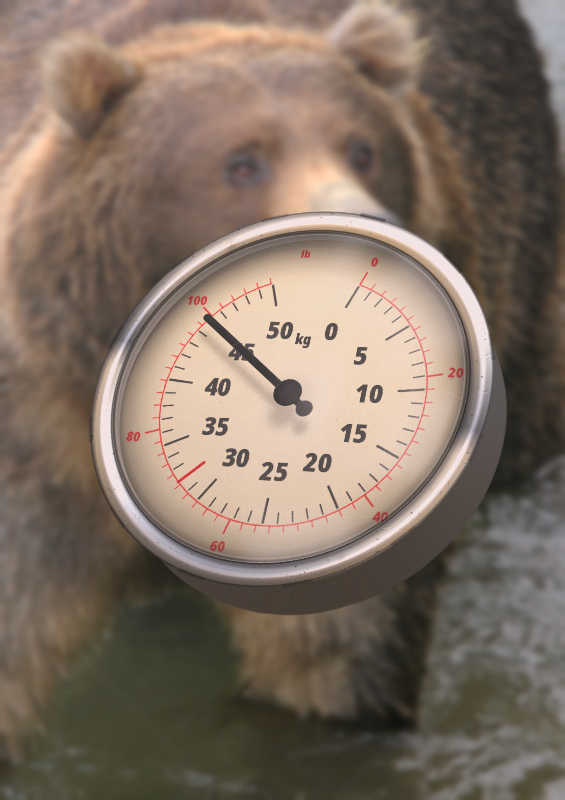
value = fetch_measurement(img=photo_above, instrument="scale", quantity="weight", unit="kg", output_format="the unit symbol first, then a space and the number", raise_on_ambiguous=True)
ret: kg 45
